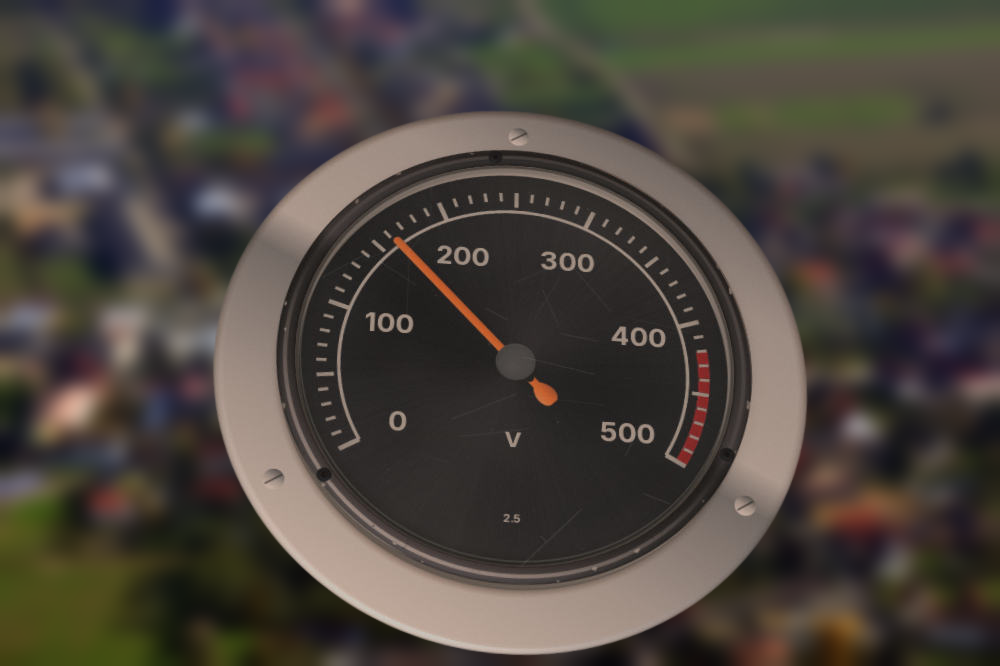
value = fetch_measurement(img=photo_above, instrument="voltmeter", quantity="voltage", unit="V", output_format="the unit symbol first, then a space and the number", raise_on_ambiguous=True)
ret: V 160
